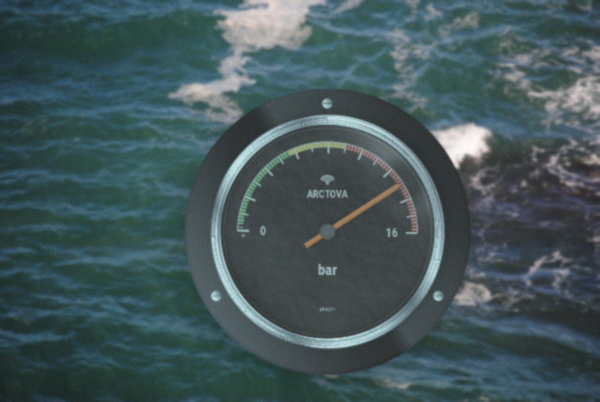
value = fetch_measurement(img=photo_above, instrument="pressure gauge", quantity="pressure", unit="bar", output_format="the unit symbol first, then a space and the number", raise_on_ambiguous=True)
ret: bar 13
